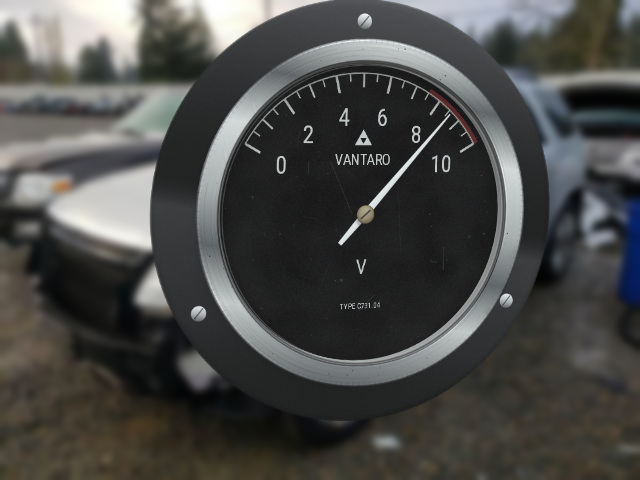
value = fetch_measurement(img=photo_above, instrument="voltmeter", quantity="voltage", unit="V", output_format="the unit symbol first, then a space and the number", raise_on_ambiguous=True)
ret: V 8.5
